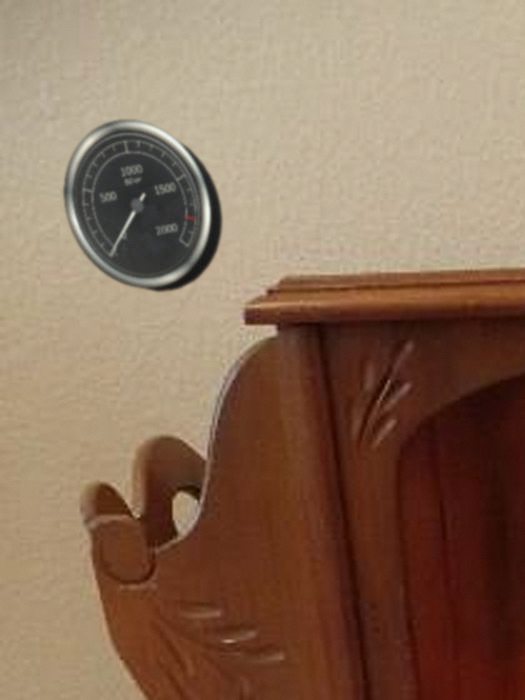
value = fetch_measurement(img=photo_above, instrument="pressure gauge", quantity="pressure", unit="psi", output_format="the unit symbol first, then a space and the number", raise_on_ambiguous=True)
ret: psi 0
